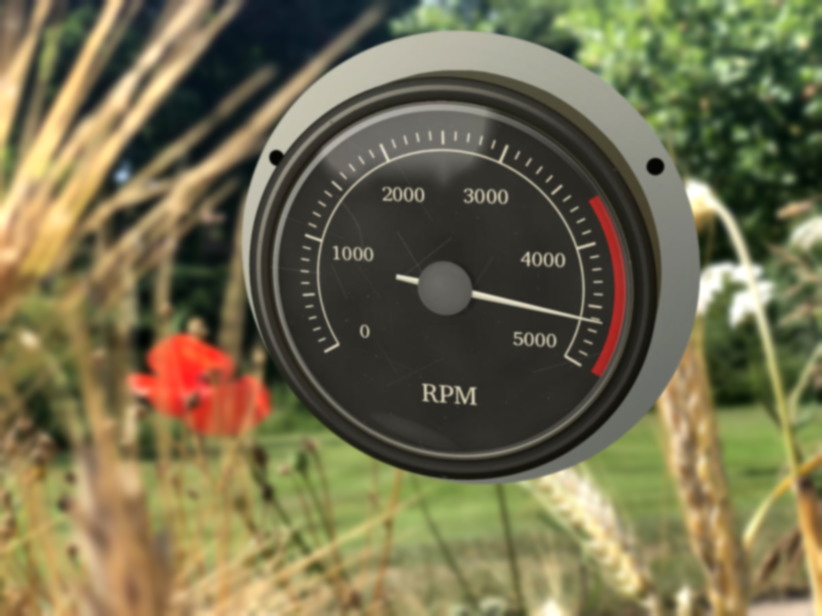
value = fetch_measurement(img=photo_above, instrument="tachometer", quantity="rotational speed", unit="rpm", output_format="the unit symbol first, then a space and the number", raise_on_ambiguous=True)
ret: rpm 4600
